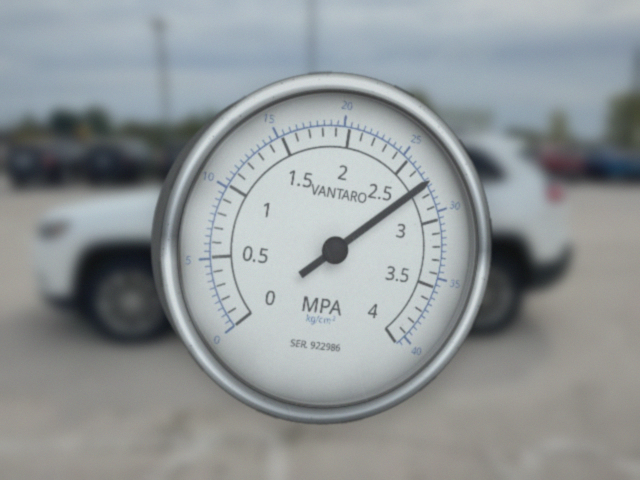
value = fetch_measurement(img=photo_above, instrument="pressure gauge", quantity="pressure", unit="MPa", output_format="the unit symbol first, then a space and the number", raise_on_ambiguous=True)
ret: MPa 2.7
